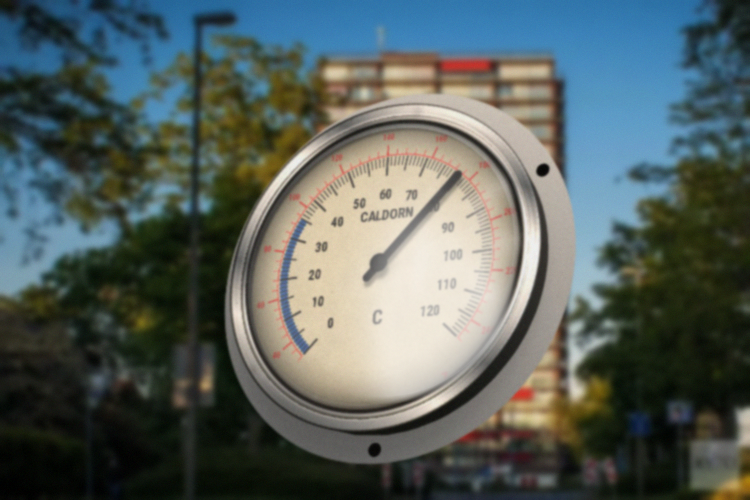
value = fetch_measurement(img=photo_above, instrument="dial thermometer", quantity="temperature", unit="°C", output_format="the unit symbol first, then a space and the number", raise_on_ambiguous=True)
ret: °C 80
